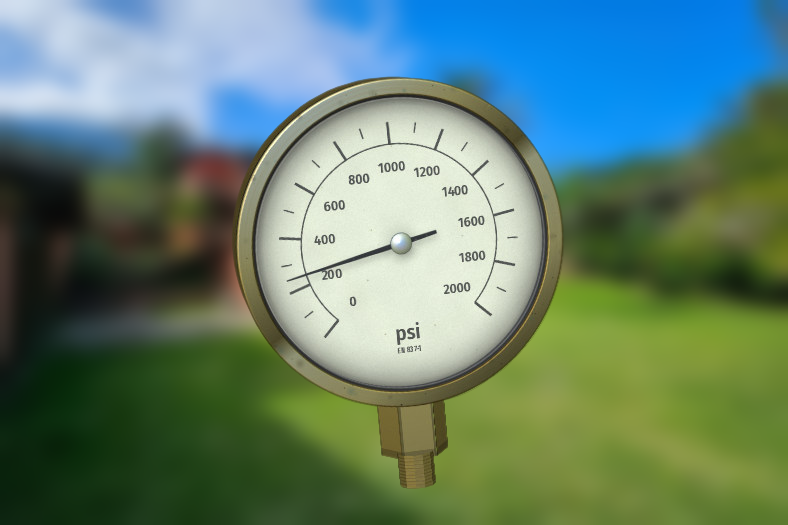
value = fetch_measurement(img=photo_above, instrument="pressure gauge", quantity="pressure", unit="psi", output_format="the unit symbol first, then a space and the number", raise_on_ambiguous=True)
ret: psi 250
